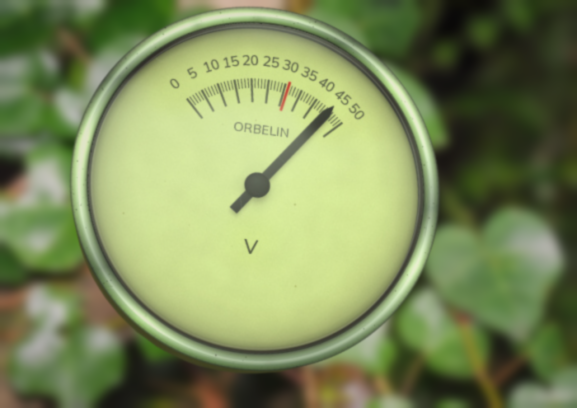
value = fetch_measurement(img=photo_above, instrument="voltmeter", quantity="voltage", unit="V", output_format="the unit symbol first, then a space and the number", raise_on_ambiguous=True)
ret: V 45
